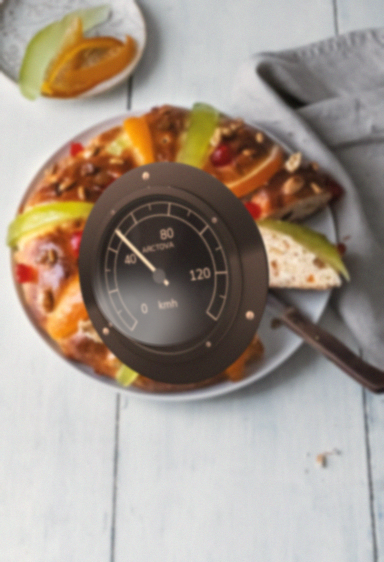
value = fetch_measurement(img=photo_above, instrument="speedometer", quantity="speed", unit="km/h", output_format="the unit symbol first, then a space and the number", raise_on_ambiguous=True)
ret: km/h 50
